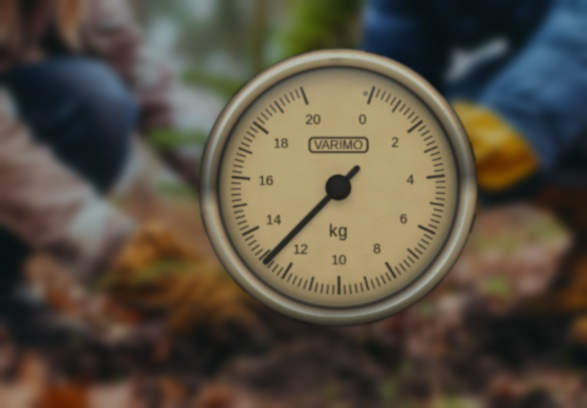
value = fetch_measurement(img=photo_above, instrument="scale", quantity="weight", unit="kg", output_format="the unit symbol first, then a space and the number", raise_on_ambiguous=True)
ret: kg 12.8
